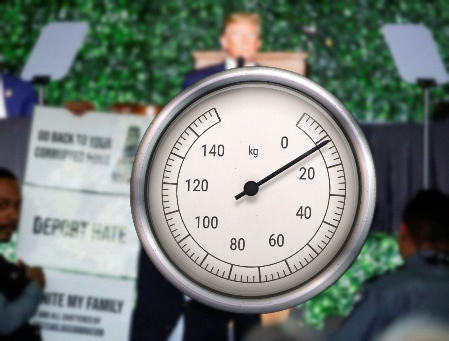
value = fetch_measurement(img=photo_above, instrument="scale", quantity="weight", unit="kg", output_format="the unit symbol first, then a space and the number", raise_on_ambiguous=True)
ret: kg 12
